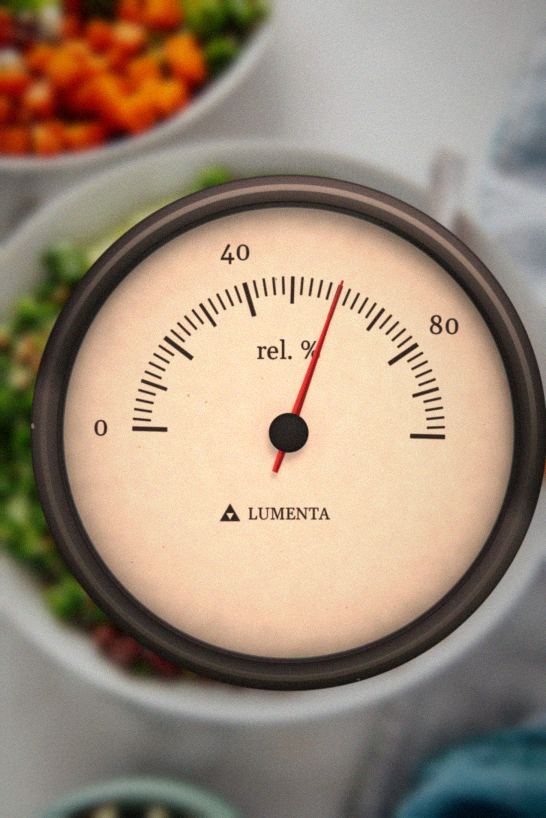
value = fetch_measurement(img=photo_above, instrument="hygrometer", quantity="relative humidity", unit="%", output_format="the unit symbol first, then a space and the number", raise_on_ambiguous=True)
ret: % 60
